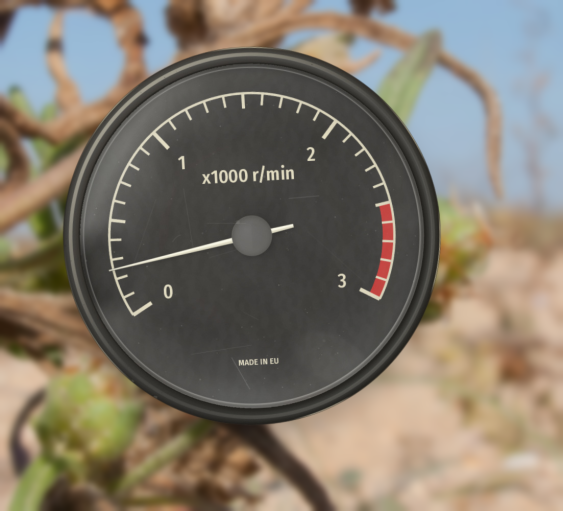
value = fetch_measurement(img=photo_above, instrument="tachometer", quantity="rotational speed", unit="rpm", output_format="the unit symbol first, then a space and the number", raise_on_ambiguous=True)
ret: rpm 250
